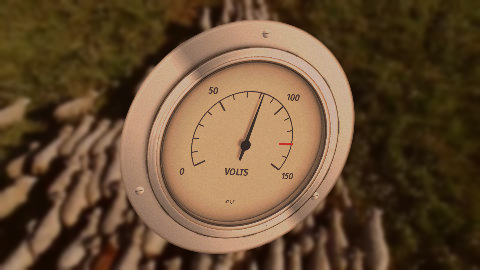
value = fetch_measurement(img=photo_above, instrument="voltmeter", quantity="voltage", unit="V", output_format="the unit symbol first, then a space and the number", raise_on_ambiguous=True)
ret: V 80
